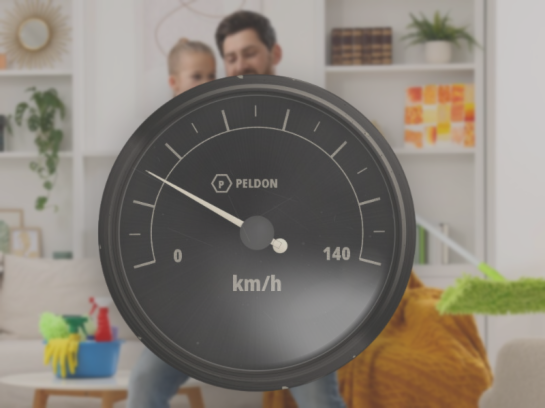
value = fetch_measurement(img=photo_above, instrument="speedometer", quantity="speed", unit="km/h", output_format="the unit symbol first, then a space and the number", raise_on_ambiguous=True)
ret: km/h 30
